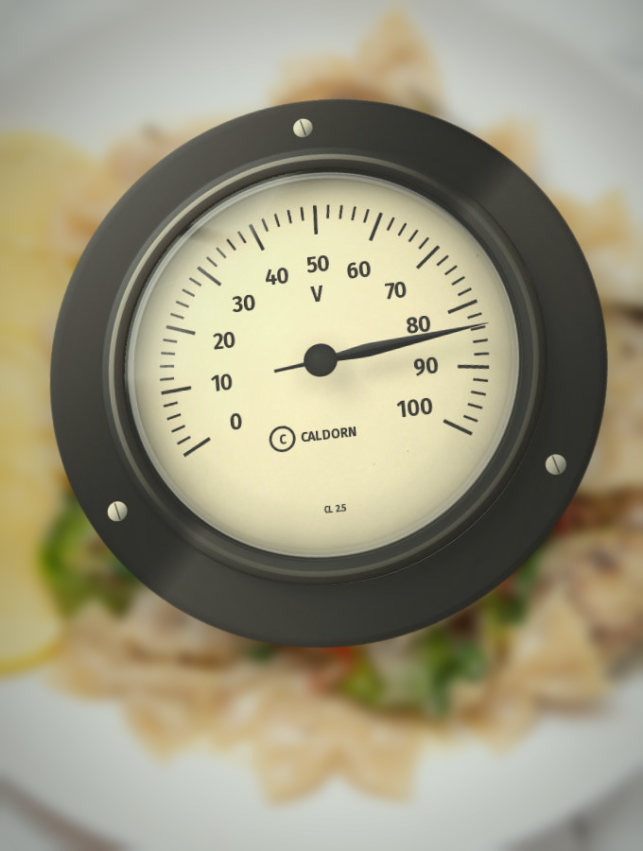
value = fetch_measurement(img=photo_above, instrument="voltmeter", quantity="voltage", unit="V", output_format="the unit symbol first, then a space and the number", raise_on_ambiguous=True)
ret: V 84
